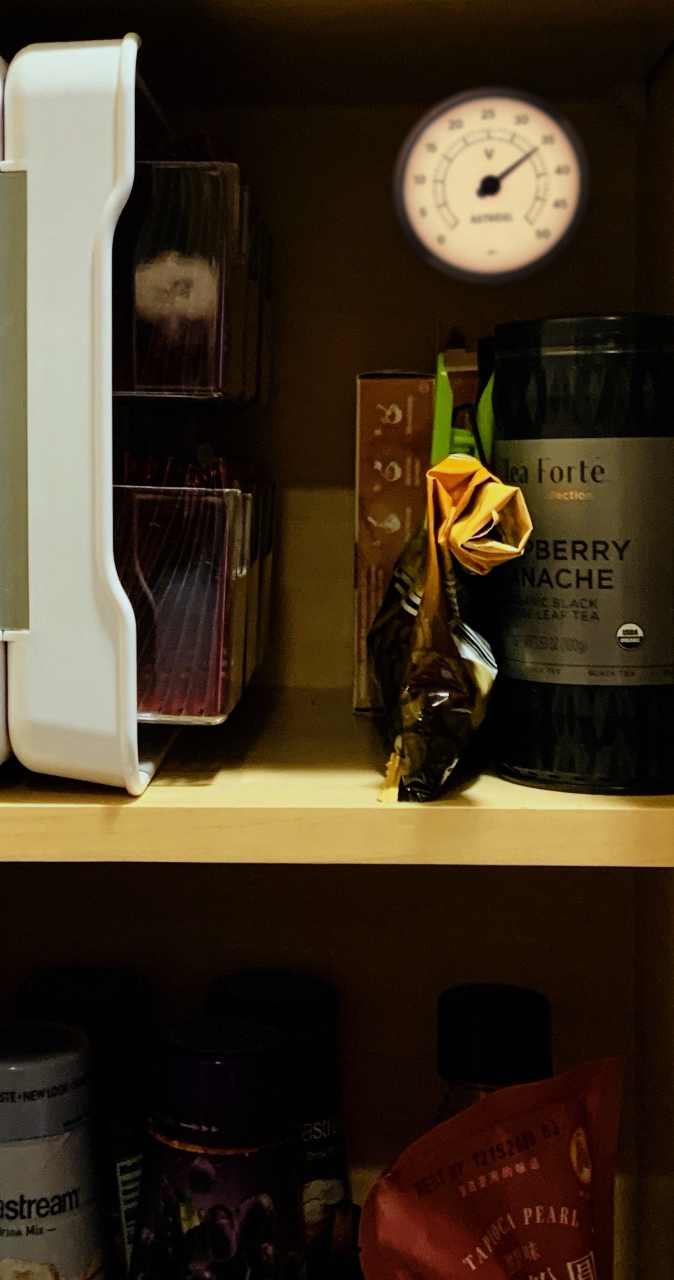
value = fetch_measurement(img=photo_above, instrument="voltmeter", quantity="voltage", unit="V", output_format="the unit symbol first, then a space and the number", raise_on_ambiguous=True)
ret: V 35
